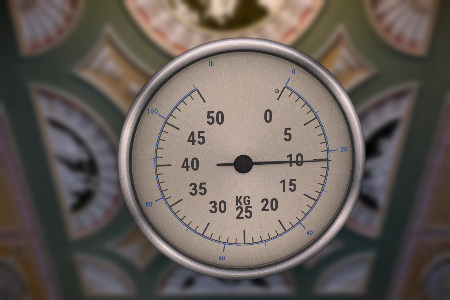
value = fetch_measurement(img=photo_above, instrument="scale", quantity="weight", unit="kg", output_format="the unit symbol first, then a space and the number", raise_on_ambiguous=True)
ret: kg 10
